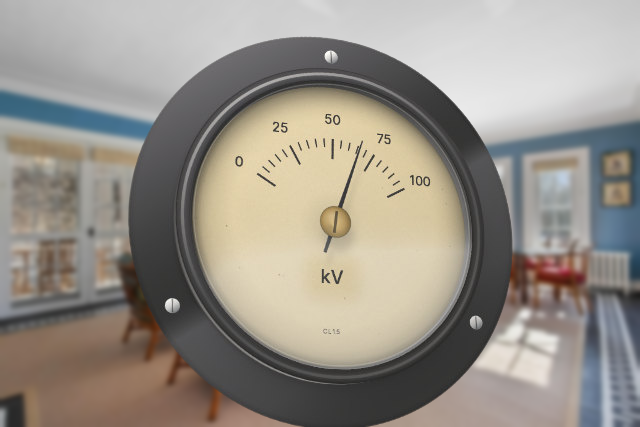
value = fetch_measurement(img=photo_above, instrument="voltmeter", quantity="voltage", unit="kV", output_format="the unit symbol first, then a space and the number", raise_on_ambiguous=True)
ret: kV 65
